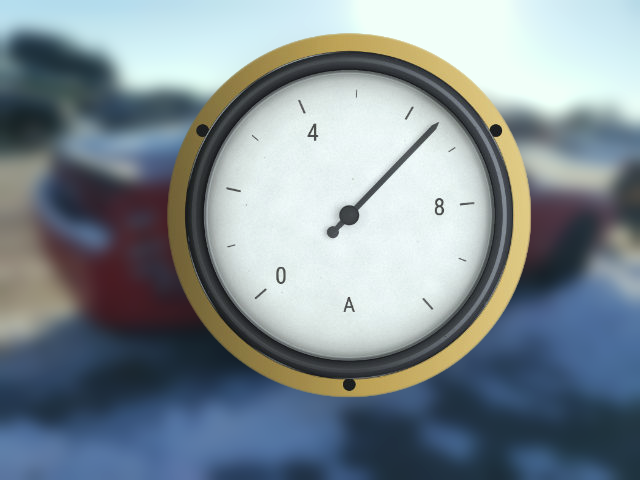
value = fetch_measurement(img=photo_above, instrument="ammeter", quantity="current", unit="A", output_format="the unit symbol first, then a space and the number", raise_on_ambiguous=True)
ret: A 6.5
